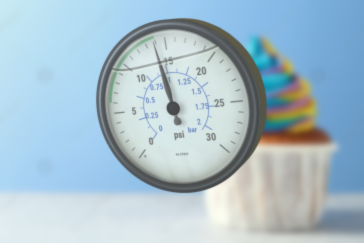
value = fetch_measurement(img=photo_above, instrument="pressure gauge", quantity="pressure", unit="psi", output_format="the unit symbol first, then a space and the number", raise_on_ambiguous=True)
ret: psi 14
